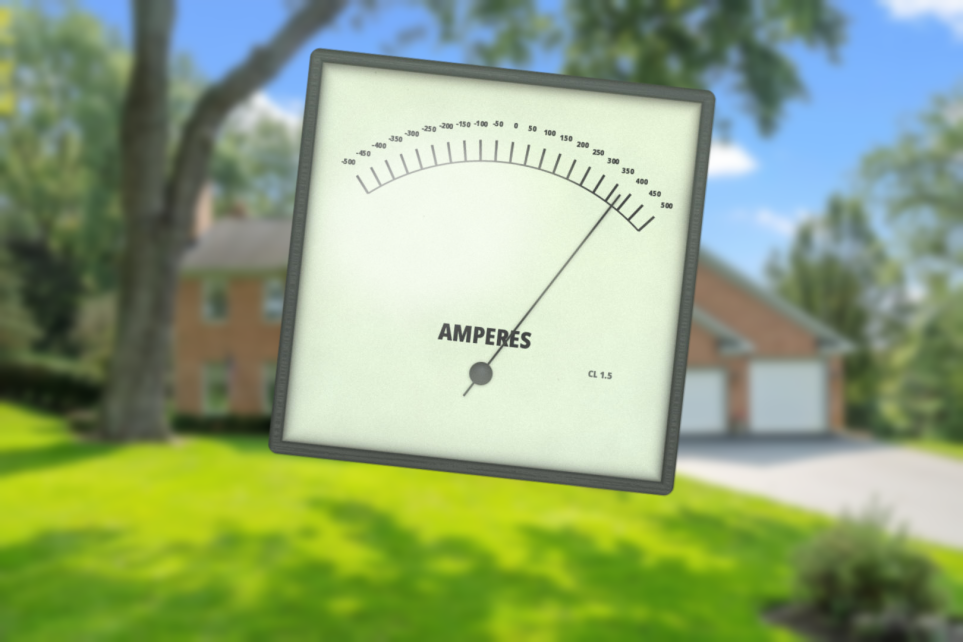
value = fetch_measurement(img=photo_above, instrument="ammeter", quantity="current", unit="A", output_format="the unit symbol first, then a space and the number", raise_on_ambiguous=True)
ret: A 375
